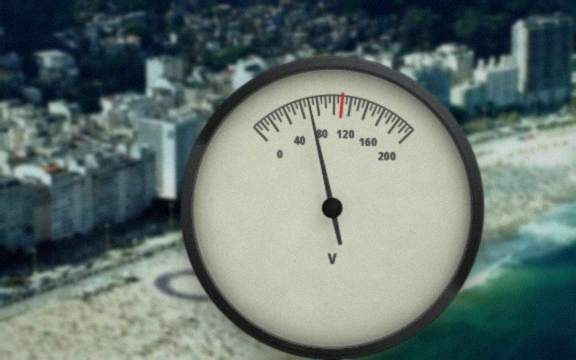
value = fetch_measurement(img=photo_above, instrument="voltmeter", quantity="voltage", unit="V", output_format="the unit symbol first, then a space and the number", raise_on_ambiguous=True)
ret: V 70
